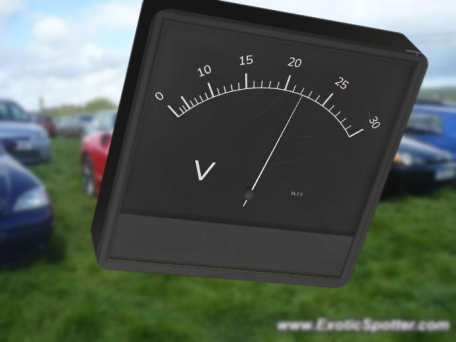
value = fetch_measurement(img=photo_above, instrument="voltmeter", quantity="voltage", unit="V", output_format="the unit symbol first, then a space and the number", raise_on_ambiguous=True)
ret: V 22
